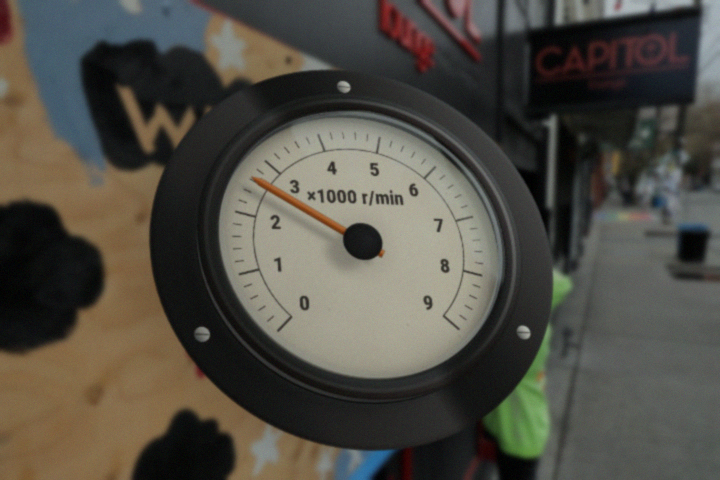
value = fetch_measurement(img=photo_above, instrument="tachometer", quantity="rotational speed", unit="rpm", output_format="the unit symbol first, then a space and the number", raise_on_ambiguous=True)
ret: rpm 2600
